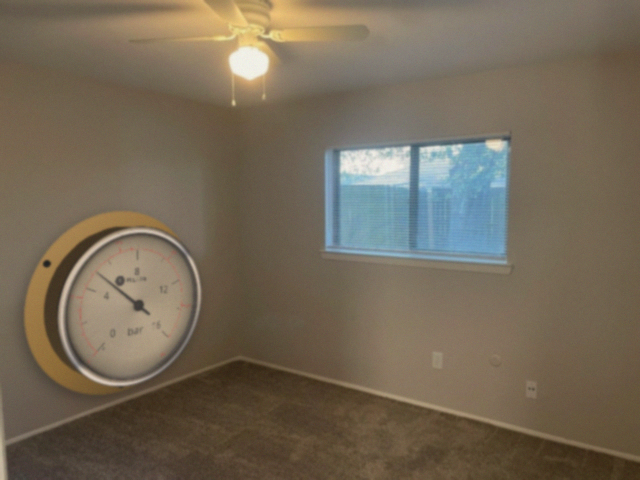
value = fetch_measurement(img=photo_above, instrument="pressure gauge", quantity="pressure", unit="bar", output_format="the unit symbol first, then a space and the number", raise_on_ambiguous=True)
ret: bar 5
